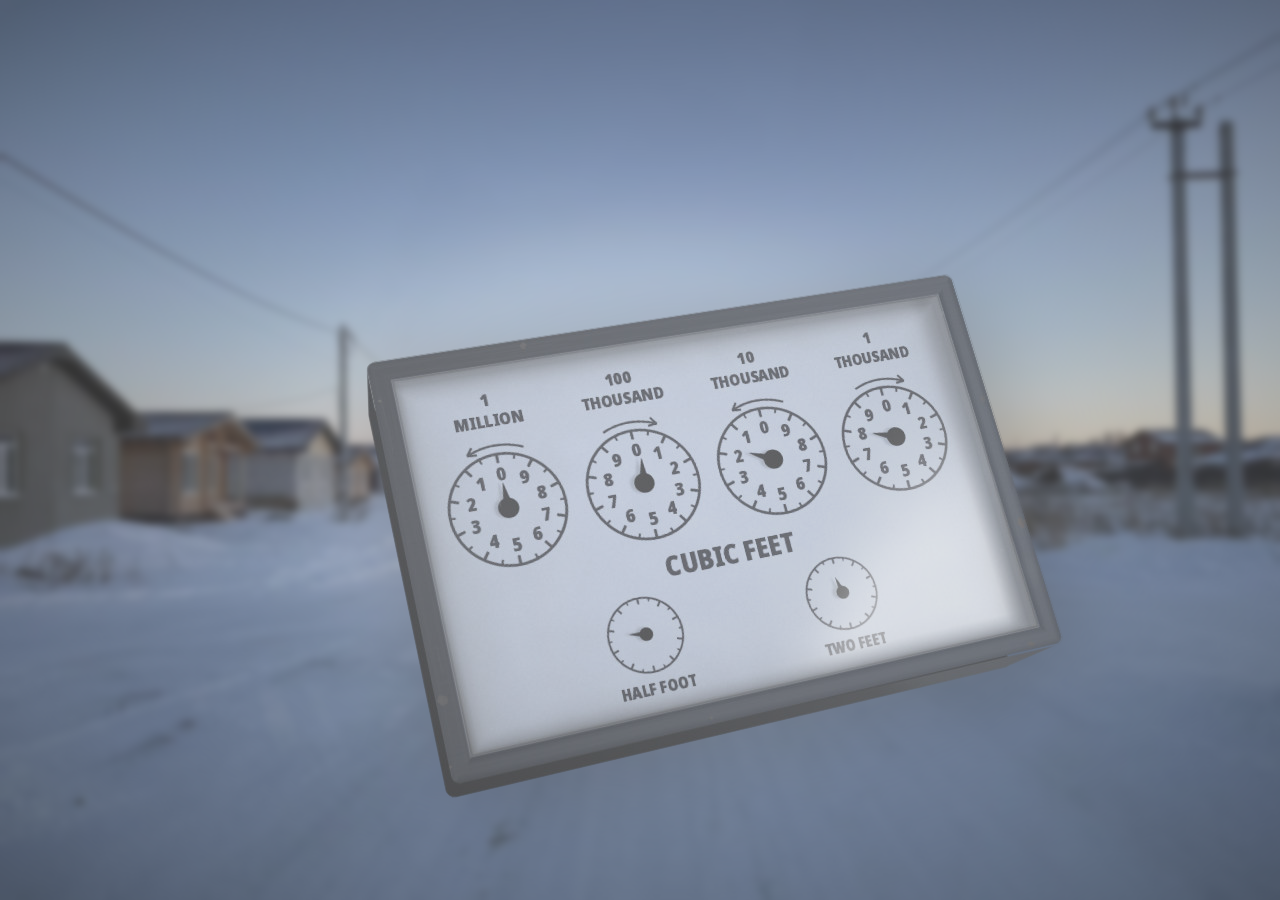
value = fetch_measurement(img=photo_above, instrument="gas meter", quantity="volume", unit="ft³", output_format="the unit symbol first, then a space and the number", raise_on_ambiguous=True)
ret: ft³ 1800
